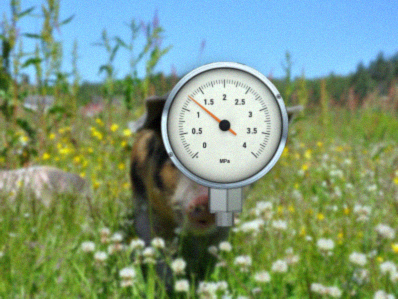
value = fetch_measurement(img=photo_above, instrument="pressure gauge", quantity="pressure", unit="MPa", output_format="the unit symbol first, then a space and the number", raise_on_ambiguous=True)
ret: MPa 1.25
